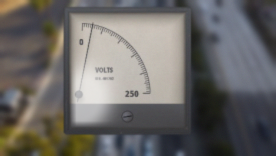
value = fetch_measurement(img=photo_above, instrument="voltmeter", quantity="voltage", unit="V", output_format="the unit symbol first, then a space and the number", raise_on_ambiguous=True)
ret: V 25
